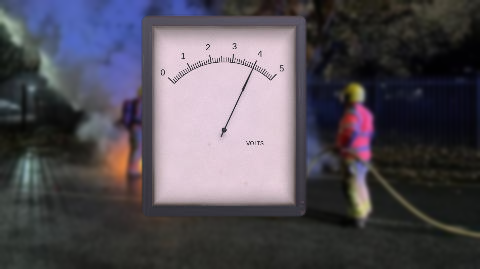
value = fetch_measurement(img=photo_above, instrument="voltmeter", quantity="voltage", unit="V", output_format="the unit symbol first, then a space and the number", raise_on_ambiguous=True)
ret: V 4
